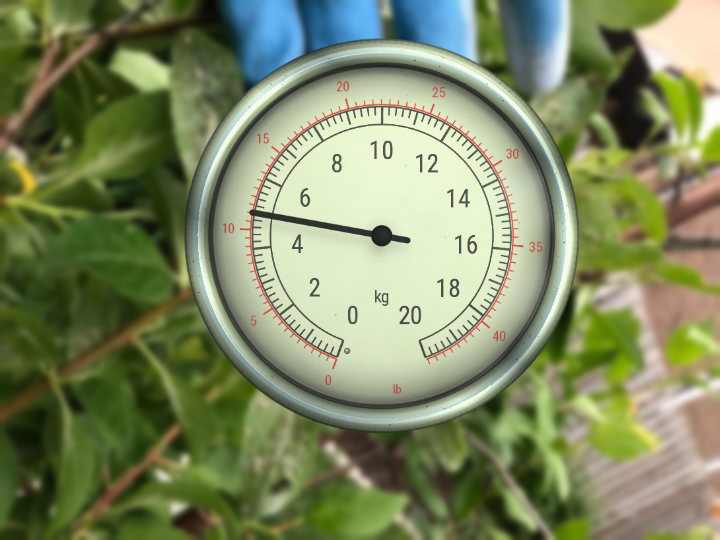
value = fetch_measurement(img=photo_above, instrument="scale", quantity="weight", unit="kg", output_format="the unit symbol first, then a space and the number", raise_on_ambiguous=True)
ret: kg 5
